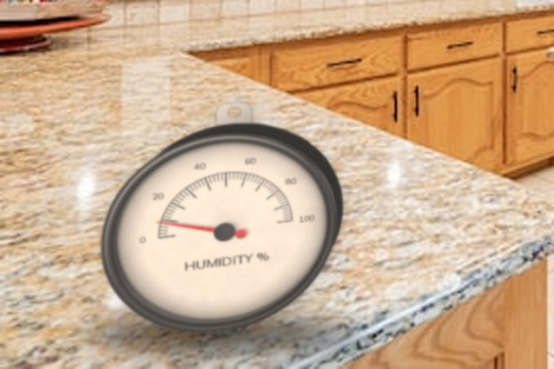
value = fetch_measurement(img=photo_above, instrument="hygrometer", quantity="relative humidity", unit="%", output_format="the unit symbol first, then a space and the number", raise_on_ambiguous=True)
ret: % 10
